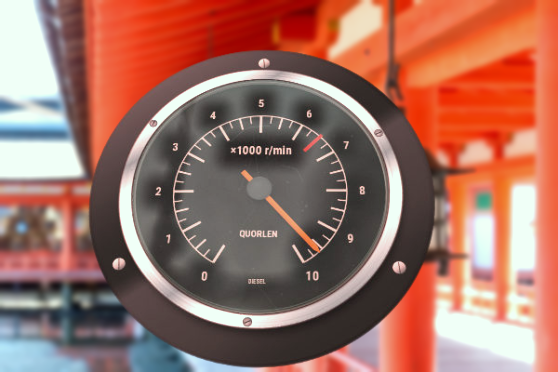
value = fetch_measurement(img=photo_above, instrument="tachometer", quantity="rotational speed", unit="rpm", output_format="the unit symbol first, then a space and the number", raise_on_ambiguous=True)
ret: rpm 9625
